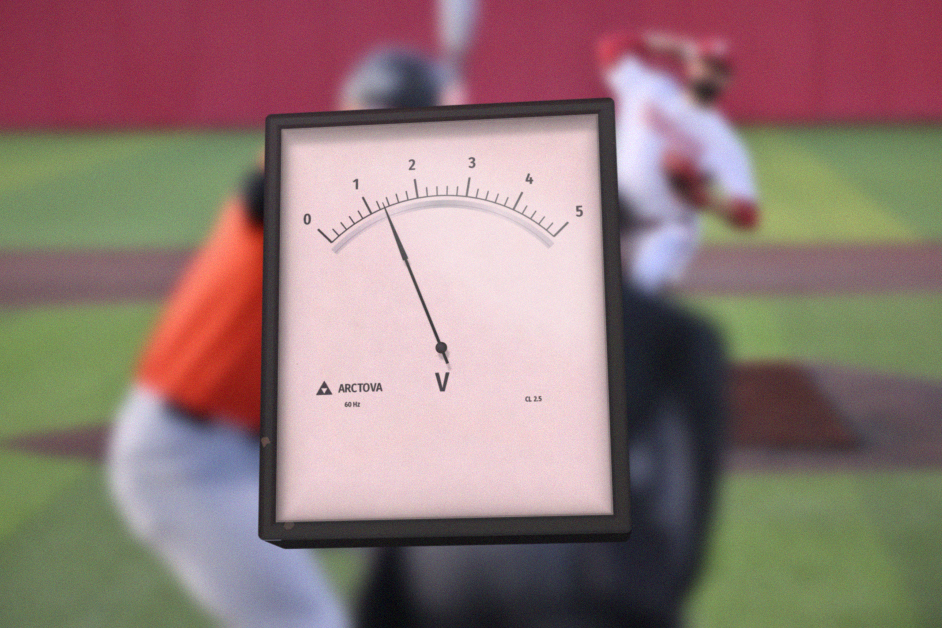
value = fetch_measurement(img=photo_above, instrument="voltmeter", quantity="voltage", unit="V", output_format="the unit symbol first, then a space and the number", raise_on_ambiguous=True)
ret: V 1.3
